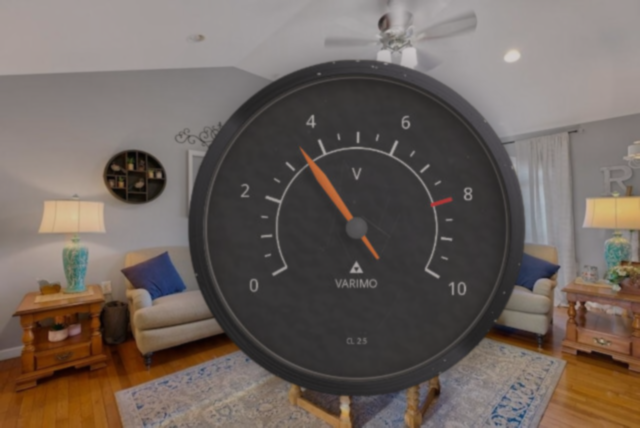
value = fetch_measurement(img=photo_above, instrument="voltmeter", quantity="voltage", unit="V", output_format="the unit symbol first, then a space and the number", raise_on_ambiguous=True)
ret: V 3.5
